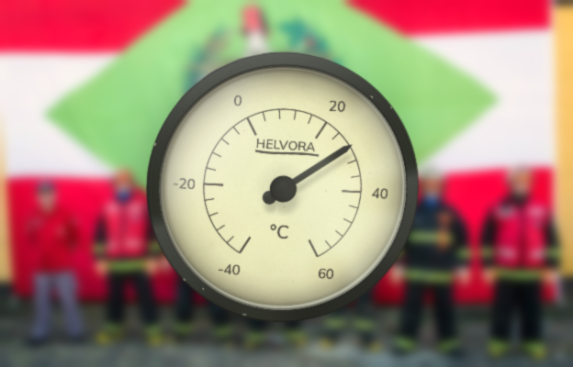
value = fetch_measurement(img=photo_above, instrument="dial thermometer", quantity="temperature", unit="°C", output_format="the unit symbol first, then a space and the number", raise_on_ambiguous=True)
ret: °C 28
